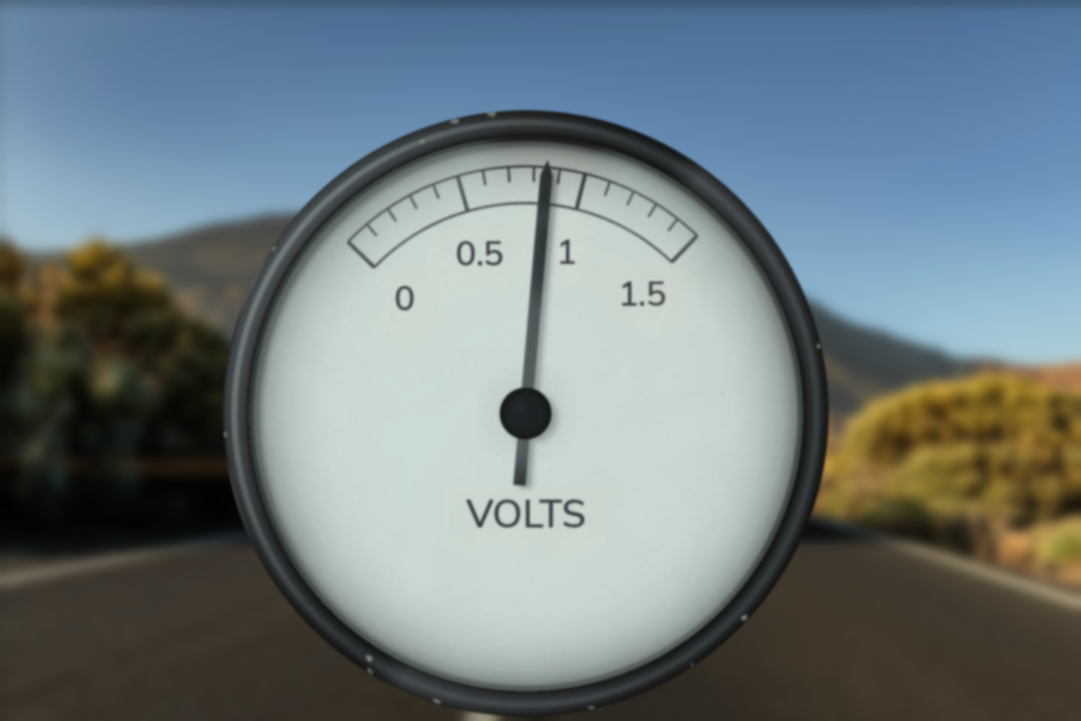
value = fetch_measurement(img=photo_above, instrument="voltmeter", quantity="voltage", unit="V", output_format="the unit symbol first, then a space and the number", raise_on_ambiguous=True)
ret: V 0.85
